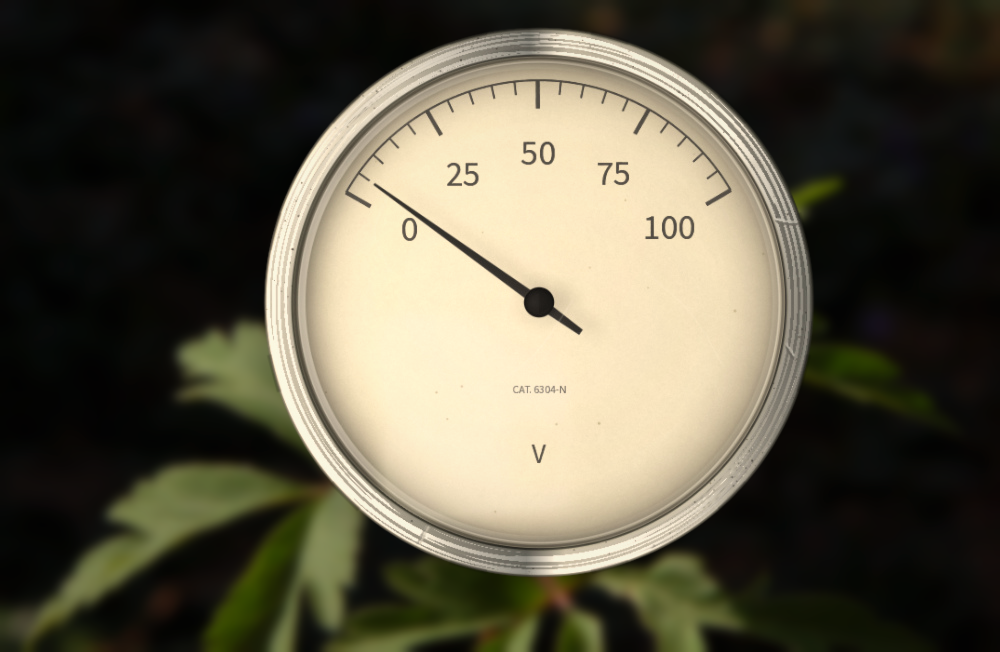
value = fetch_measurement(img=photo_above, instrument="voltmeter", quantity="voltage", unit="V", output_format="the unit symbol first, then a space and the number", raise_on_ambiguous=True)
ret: V 5
